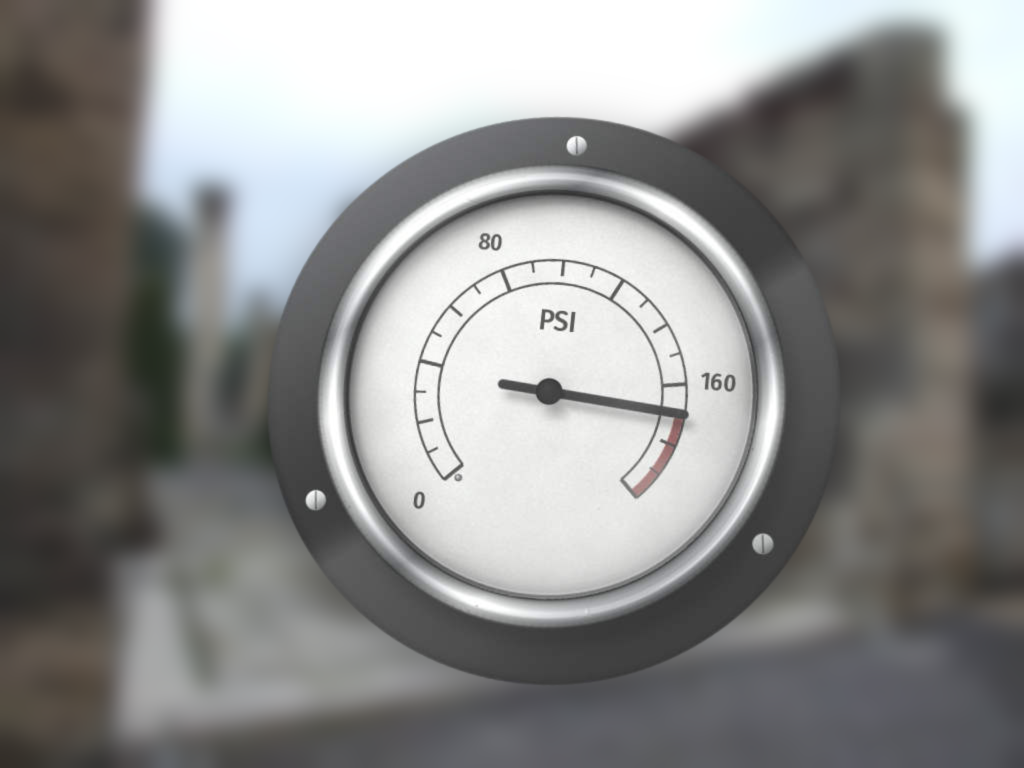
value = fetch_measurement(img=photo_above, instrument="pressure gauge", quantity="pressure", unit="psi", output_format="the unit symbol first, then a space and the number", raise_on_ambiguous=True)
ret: psi 170
